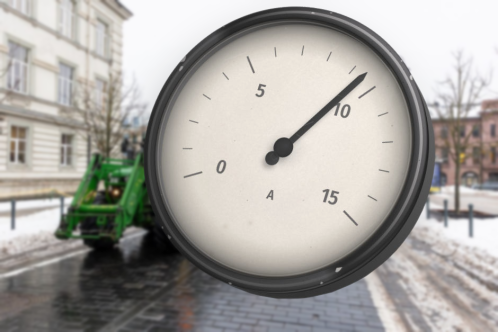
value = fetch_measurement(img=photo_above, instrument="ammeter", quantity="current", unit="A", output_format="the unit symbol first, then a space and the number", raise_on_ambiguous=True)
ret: A 9.5
